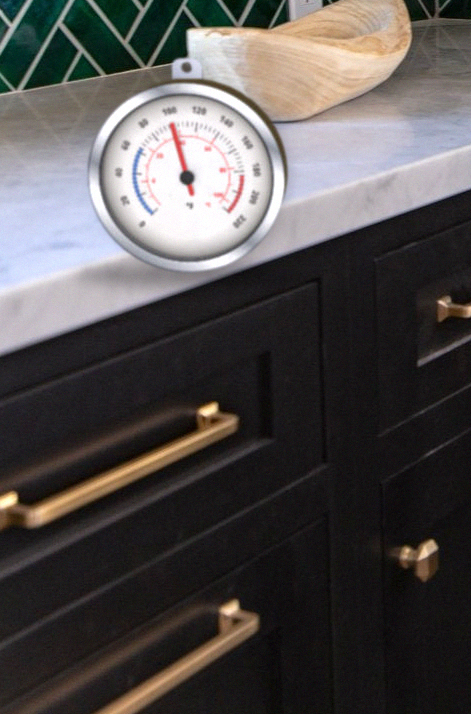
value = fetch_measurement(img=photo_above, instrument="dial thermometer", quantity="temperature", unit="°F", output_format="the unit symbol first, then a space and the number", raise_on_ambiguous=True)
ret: °F 100
